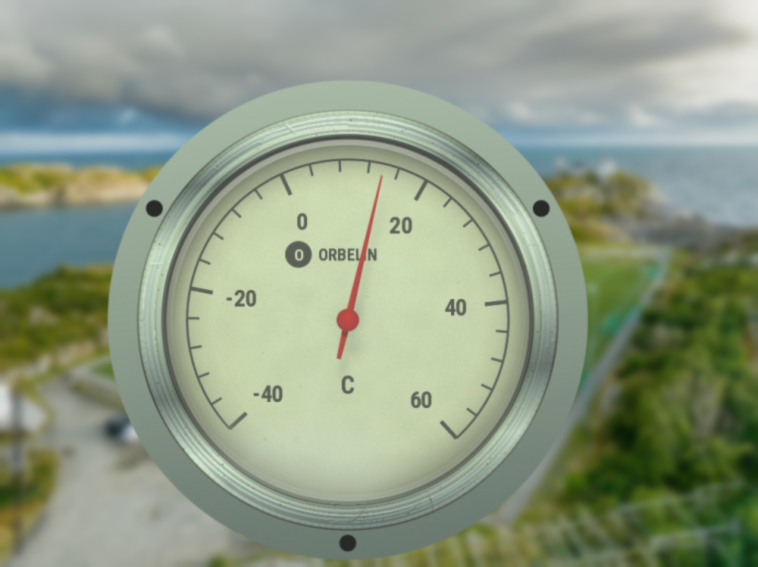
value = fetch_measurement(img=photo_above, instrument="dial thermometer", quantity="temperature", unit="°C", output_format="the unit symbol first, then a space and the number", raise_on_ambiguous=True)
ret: °C 14
